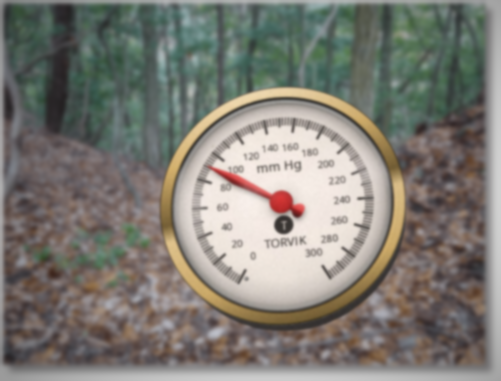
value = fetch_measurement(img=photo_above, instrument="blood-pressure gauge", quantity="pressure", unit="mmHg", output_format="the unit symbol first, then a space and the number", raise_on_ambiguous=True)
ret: mmHg 90
